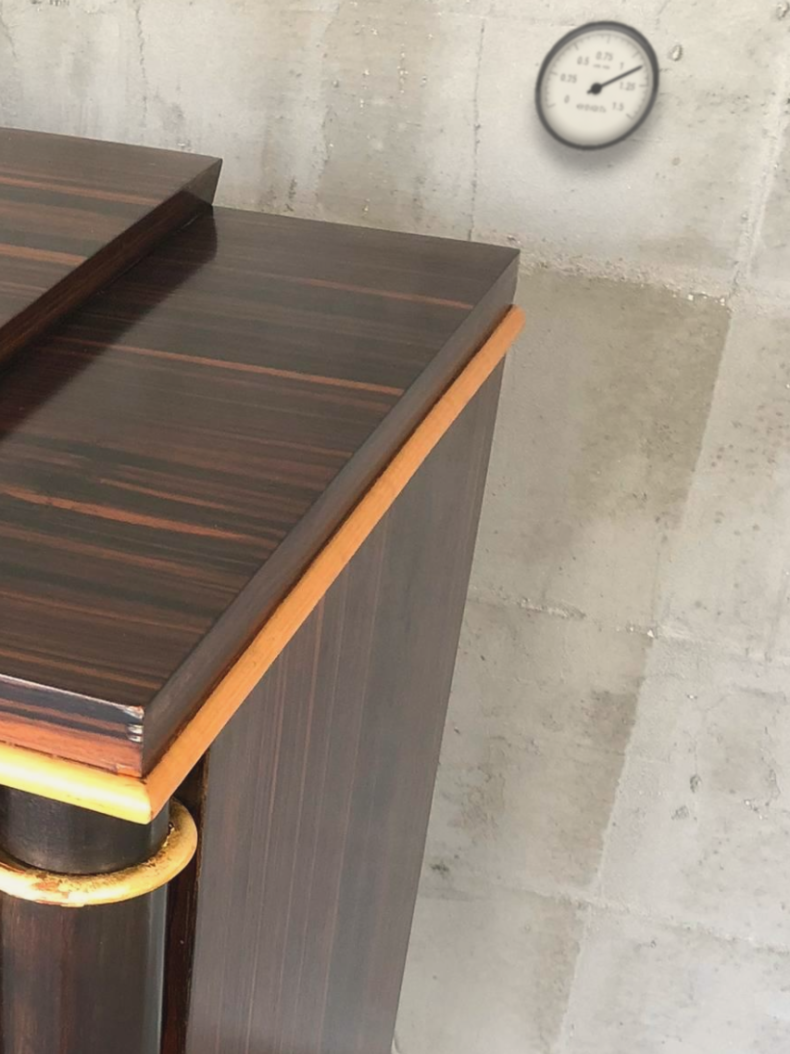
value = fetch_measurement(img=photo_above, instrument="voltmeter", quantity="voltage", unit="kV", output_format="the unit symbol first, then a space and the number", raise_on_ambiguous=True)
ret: kV 1.1
